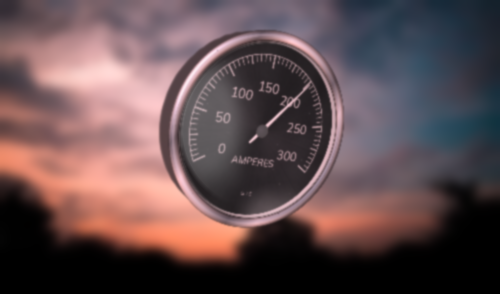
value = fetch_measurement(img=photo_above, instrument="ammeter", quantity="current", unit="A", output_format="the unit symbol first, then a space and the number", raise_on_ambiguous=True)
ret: A 200
